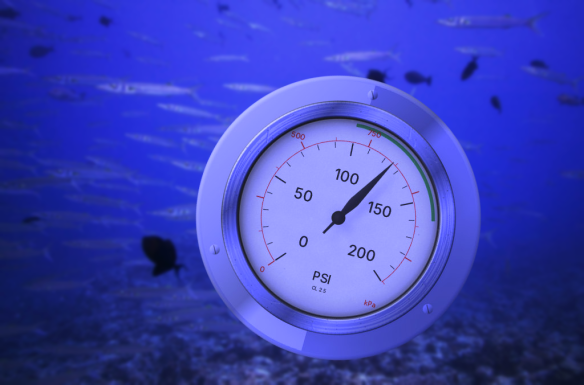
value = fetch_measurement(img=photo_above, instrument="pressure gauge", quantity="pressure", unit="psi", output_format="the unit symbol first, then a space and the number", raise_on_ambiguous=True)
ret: psi 125
